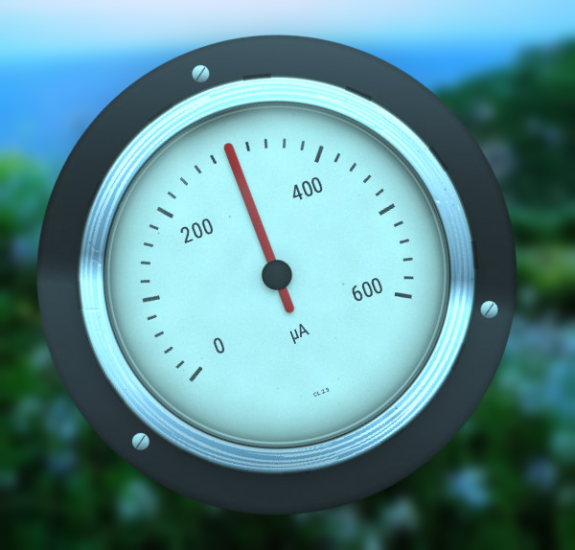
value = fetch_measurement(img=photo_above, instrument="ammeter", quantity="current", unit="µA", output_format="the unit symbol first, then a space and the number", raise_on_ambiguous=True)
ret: µA 300
